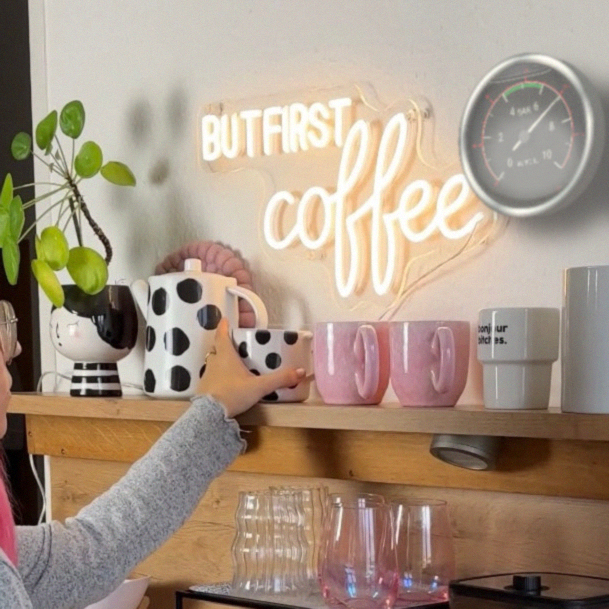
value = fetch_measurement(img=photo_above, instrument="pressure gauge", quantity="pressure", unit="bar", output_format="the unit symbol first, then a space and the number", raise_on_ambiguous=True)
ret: bar 7
